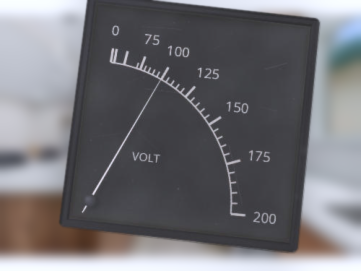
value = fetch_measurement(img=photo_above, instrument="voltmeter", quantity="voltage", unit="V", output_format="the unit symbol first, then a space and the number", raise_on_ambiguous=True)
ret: V 100
